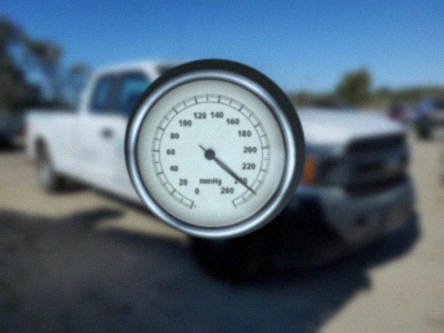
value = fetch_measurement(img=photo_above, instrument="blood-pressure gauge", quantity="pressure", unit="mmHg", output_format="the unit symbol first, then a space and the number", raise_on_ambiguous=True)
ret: mmHg 240
